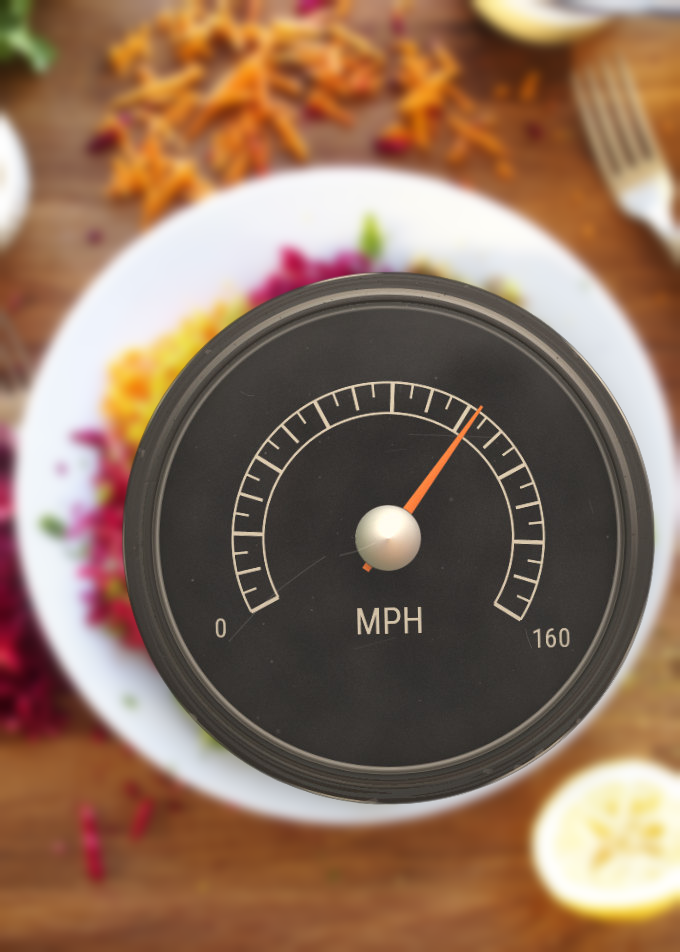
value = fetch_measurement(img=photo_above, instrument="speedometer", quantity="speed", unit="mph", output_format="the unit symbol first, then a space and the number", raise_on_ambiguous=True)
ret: mph 102.5
